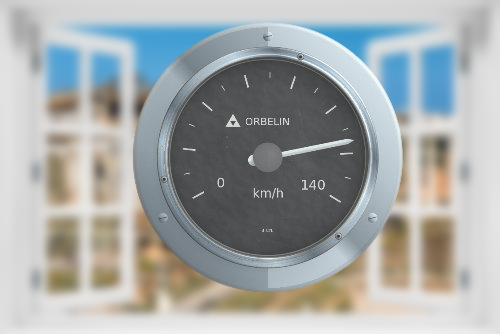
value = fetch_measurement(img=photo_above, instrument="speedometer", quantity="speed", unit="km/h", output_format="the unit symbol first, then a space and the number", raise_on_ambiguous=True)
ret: km/h 115
